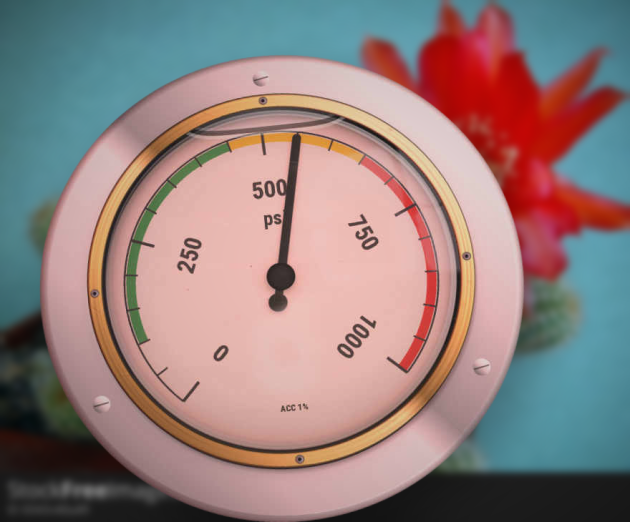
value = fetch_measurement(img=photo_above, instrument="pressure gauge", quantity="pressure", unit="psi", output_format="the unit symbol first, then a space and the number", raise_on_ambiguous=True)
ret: psi 550
